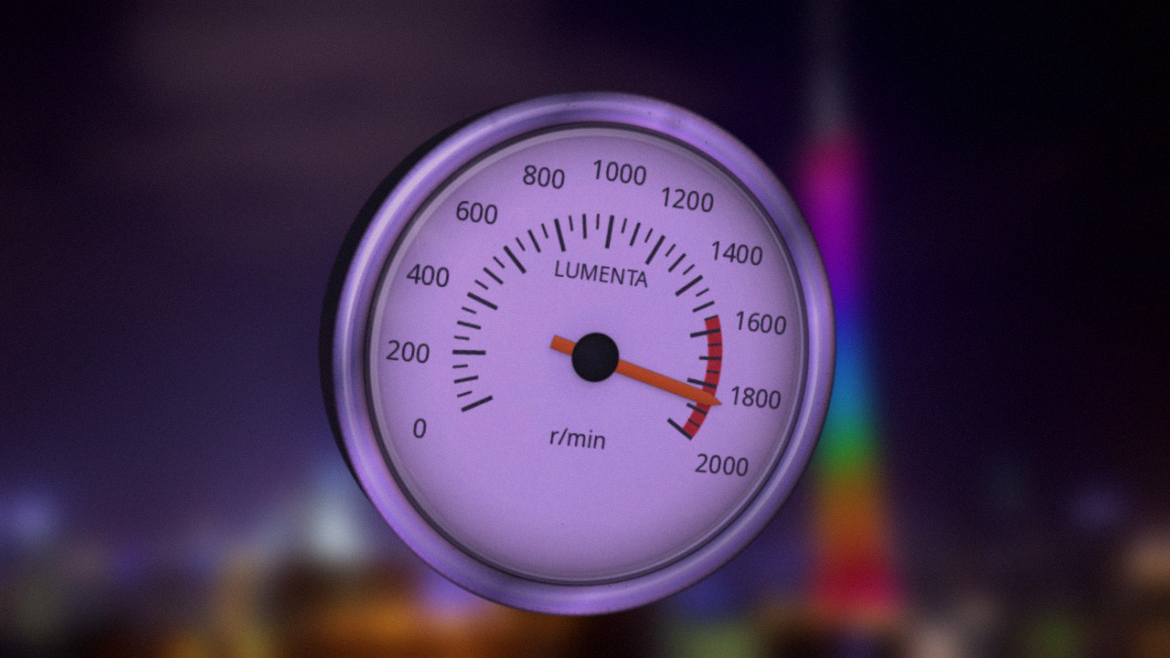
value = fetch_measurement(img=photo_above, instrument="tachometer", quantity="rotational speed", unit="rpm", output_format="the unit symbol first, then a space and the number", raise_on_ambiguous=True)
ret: rpm 1850
